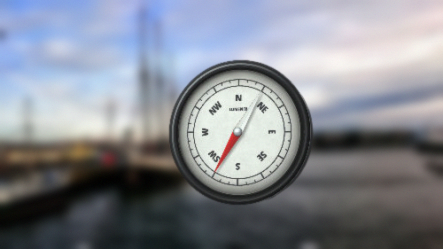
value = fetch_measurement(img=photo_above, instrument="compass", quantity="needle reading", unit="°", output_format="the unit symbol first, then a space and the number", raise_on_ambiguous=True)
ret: ° 210
